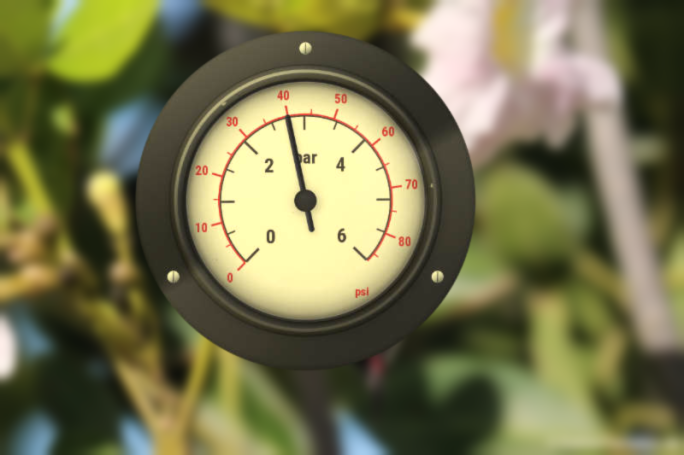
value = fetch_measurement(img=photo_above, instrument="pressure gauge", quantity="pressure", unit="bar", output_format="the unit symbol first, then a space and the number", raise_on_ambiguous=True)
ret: bar 2.75
